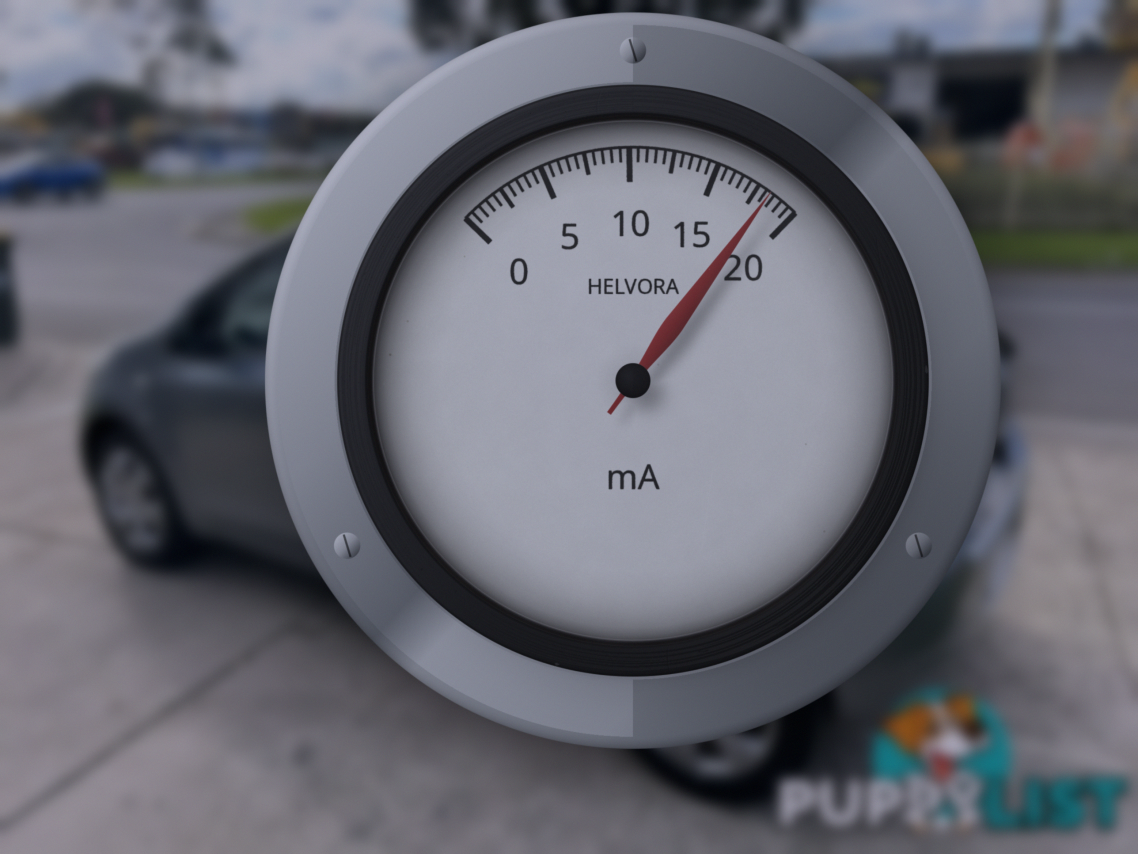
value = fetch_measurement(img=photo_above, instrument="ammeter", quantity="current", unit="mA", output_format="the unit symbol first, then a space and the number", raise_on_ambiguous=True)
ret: mA 18.25
